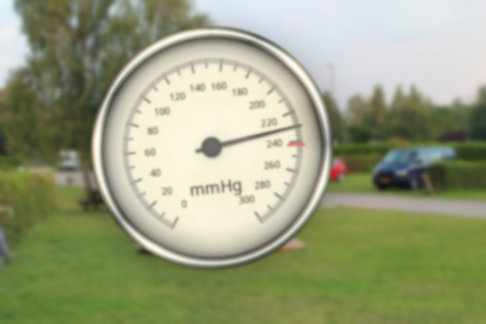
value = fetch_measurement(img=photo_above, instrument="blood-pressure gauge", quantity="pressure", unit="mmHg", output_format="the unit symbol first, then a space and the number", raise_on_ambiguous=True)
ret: mmHg 230
